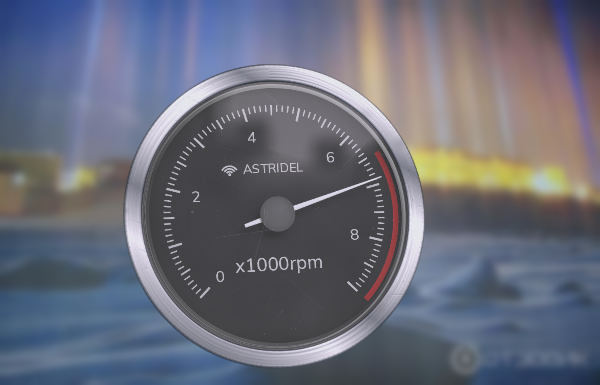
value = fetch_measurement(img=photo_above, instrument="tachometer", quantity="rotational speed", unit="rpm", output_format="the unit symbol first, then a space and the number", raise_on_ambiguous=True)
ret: rpm 6900
